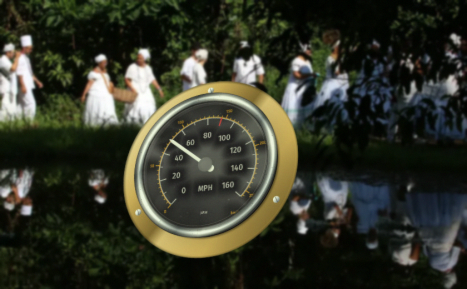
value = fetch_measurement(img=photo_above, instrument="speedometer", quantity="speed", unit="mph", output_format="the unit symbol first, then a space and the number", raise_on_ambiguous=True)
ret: mph 50
